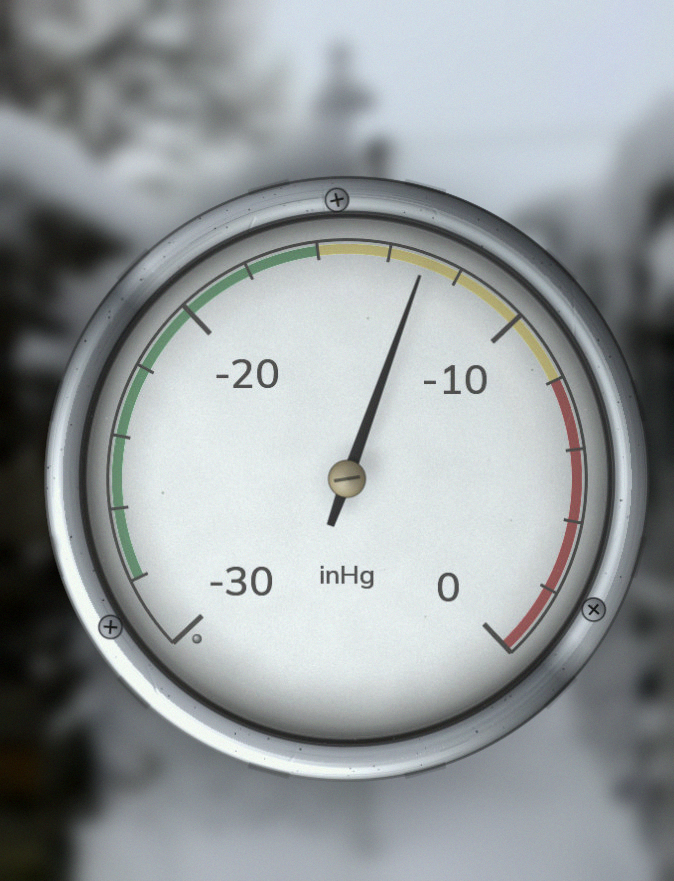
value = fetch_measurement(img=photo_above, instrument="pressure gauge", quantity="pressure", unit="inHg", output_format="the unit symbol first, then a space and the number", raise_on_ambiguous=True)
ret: inHg -13
